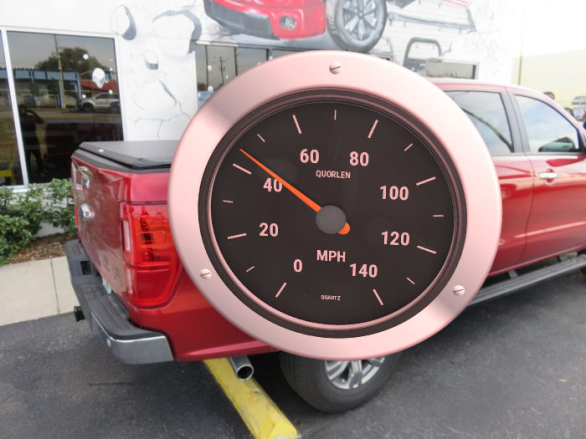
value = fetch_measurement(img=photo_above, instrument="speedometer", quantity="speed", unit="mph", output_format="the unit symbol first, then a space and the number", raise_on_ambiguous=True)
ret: mph 45
